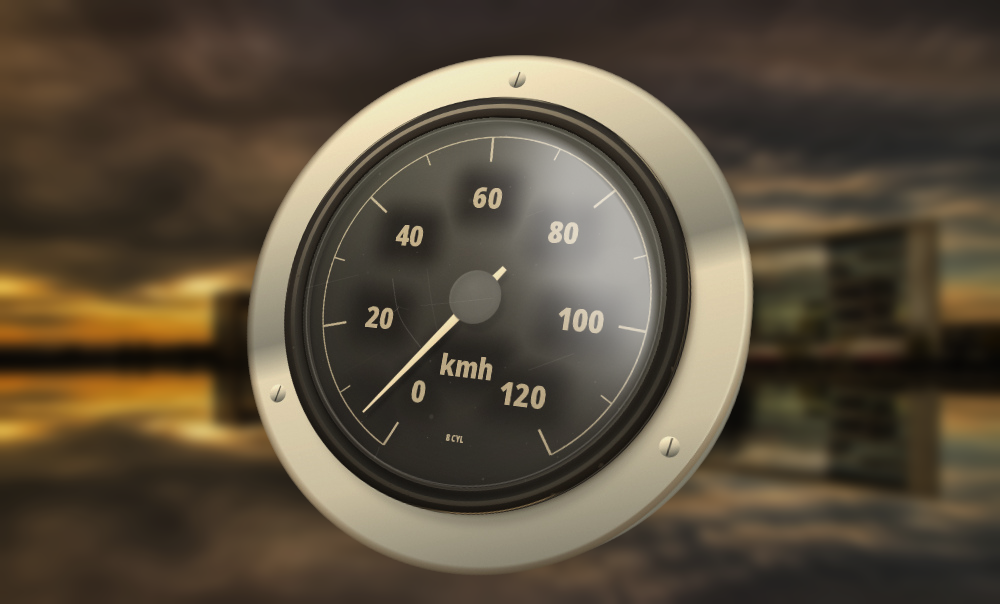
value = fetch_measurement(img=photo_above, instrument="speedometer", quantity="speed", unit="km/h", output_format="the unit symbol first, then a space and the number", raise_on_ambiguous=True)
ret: km/h 5
